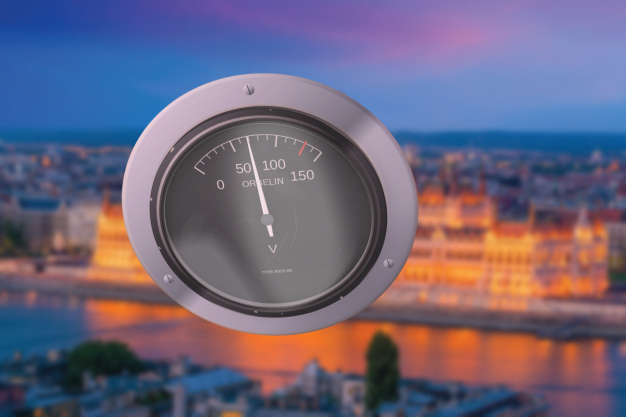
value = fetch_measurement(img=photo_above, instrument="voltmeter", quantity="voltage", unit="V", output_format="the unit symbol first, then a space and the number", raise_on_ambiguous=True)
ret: V 70
